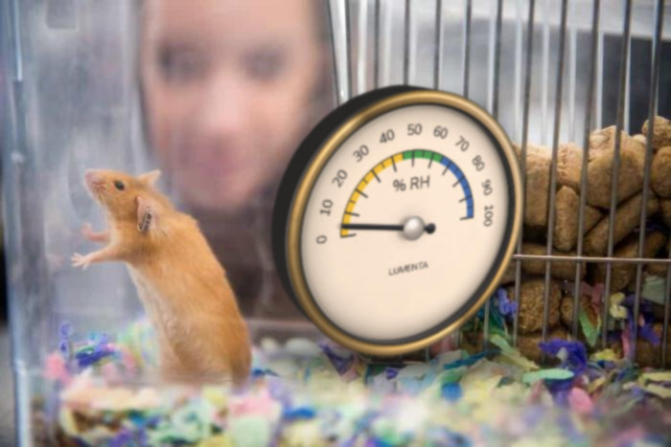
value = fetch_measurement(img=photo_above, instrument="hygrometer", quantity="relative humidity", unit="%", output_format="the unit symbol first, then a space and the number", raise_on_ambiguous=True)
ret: % 5
